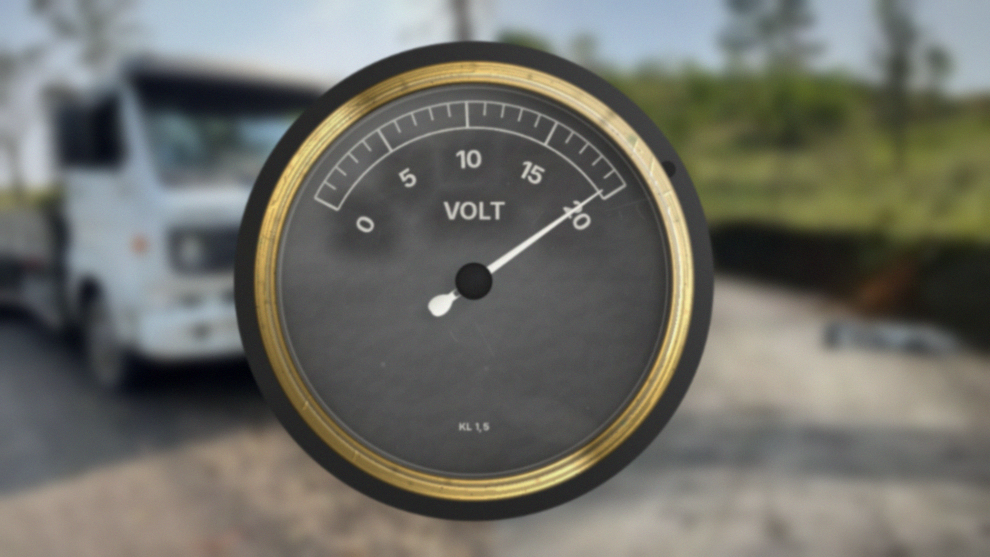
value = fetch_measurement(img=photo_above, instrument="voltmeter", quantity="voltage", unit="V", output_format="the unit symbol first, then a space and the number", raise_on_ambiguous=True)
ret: V 19.5
